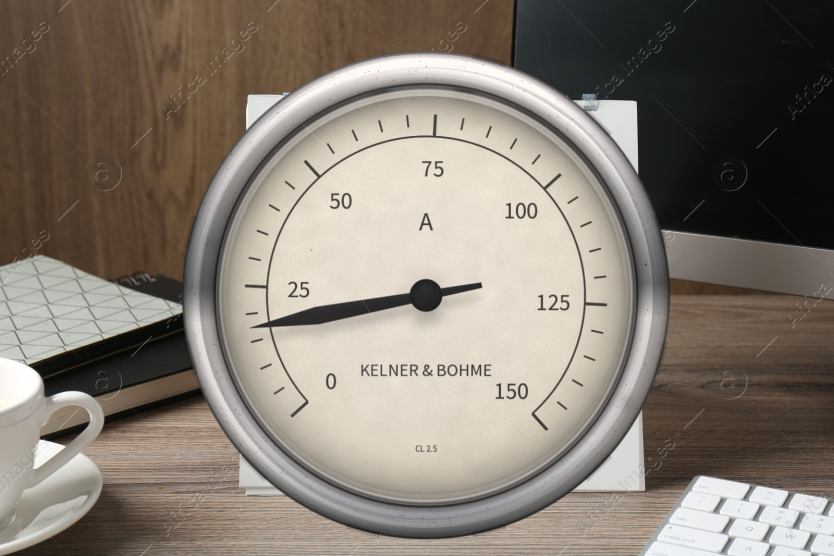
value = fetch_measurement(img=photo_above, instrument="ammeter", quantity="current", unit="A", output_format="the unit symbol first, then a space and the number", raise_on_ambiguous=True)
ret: A 17.5
